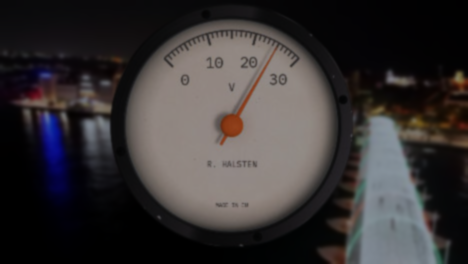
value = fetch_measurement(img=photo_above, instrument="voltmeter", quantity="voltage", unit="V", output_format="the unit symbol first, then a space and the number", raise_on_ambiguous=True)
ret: V 25
